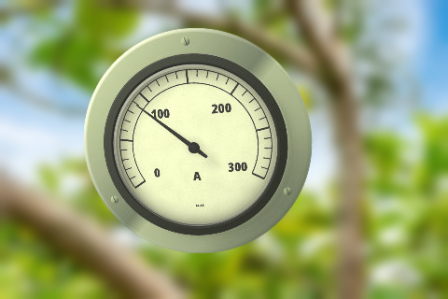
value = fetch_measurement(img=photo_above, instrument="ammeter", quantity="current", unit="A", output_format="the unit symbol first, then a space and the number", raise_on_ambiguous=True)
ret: A 90
